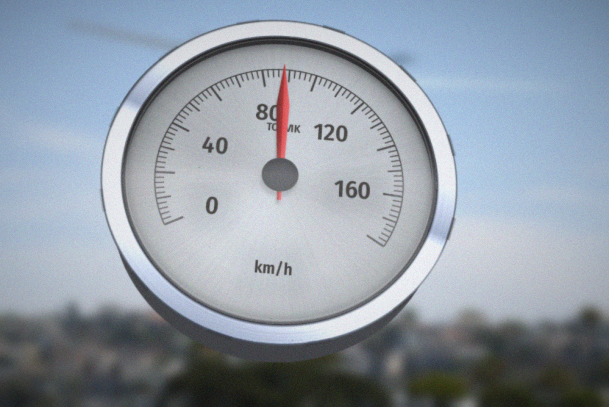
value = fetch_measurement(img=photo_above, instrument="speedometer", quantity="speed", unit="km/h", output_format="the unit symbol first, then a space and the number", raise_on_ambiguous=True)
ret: km/h 88
